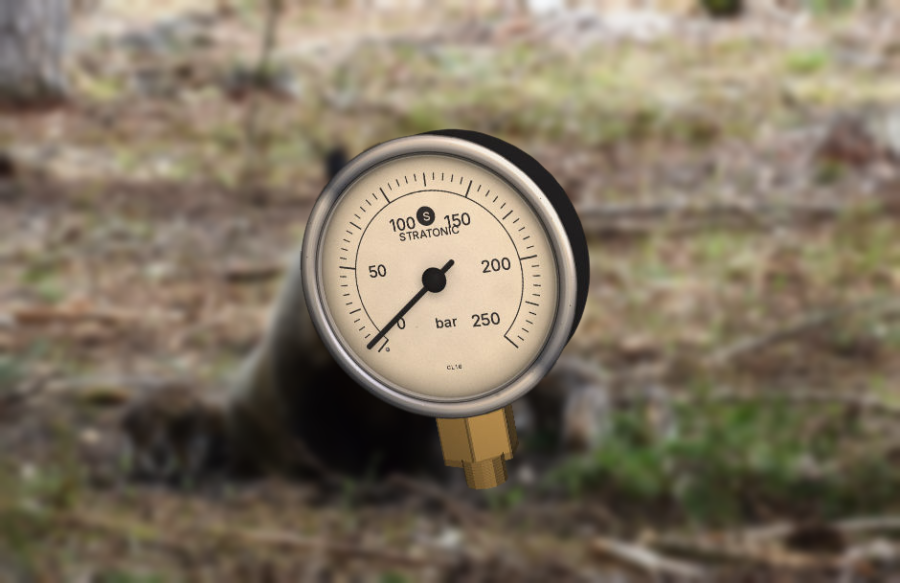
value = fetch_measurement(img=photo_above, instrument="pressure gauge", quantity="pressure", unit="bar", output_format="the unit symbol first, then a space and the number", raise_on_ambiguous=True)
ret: bar 5
